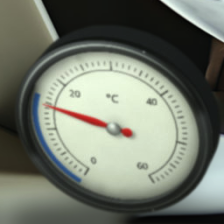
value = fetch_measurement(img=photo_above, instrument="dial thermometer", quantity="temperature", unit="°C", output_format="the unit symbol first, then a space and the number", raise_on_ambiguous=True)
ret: °C 15
